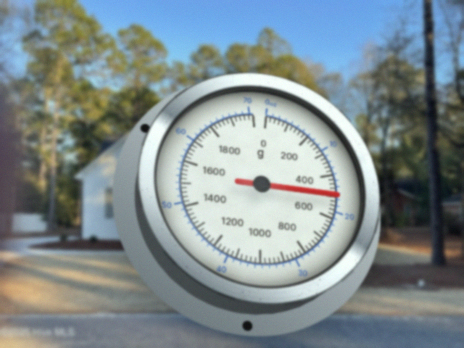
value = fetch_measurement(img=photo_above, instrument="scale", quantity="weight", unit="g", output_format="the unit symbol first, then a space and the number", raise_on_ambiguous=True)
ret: g 500
